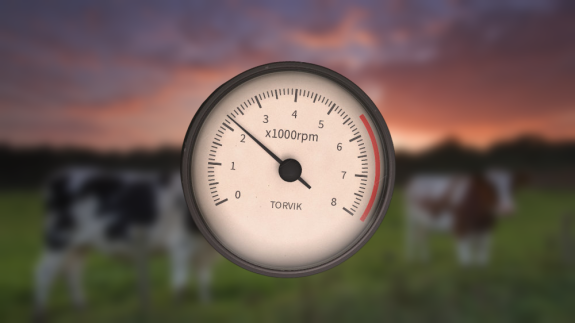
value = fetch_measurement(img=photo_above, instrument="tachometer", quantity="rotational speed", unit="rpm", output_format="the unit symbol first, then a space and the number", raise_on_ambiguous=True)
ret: rpm 2200
